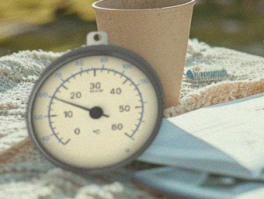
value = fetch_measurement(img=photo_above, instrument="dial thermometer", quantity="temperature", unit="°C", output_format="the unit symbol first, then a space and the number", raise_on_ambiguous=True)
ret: °C 16
